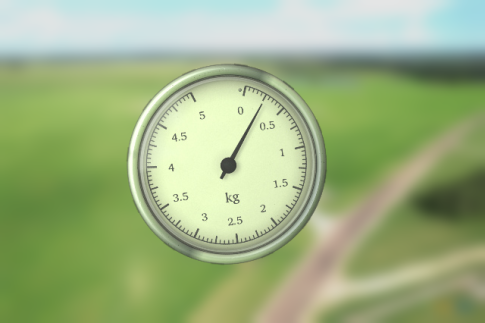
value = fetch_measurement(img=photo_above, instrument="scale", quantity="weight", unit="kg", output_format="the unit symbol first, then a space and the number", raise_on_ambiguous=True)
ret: kg 0.25
